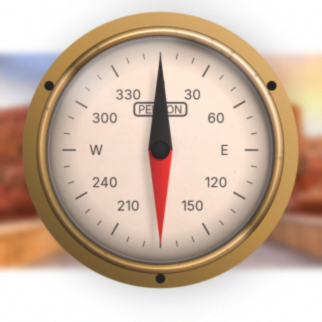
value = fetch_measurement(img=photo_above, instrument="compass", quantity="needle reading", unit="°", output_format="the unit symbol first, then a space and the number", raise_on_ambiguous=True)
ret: ° 180
